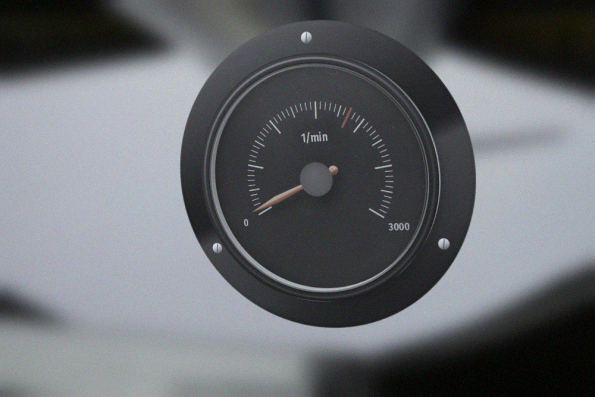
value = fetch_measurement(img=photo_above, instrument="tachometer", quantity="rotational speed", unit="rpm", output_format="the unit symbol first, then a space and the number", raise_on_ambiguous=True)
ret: rpm 50
